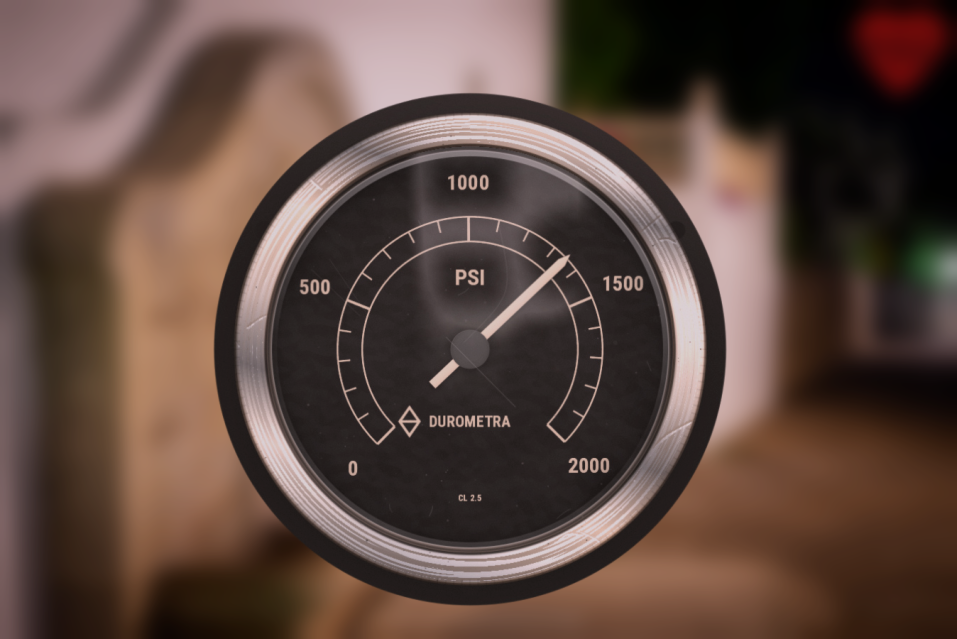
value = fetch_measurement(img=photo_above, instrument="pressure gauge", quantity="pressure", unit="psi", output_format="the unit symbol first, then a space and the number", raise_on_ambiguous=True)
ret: psi 1350
